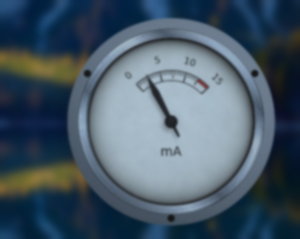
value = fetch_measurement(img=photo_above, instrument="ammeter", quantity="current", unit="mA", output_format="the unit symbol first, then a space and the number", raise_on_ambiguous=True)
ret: mA 2.5
